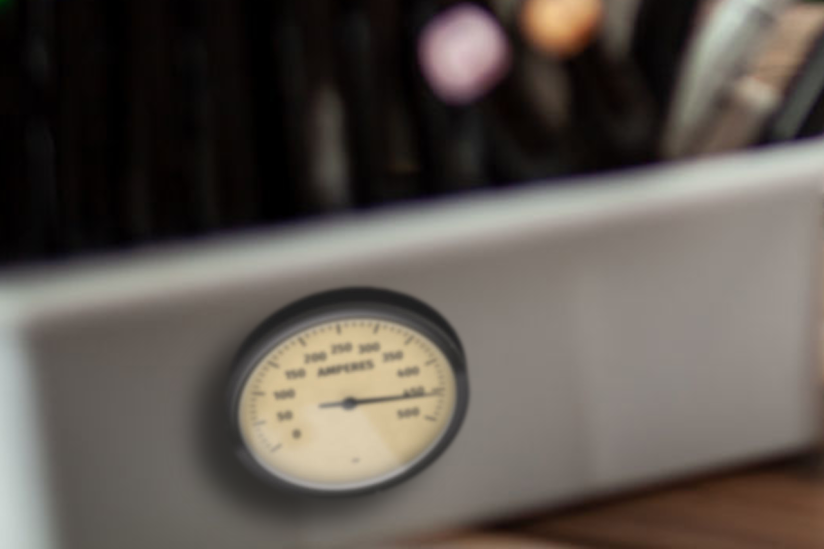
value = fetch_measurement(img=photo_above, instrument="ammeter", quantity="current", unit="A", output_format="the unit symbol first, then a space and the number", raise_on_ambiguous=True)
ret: A 450
